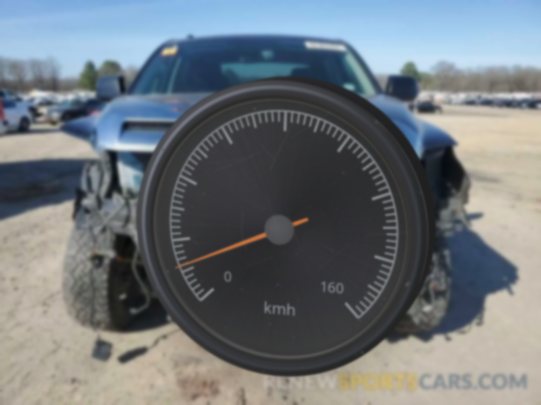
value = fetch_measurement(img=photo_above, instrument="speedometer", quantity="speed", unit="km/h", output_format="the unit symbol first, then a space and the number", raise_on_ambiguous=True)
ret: km/h 12
